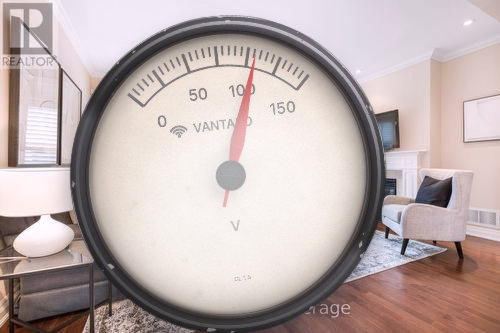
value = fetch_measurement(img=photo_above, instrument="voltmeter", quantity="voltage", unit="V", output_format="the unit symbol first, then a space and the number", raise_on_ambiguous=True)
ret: V 105
